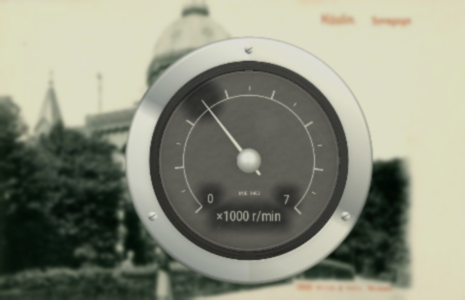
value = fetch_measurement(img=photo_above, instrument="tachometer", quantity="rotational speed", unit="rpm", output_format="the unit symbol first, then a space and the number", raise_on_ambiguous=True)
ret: rpm 2500
